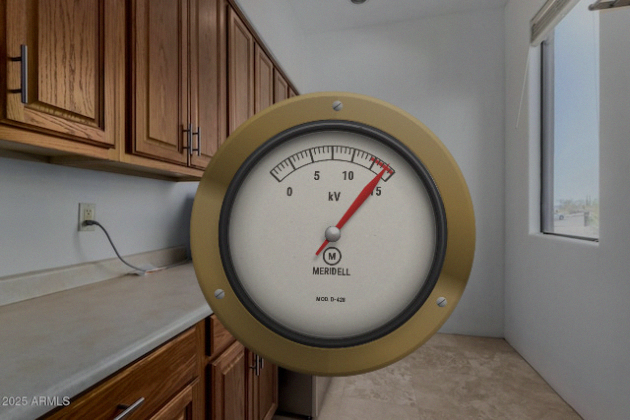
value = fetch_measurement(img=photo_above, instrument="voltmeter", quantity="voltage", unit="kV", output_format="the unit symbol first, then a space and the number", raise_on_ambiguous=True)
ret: kV 14
